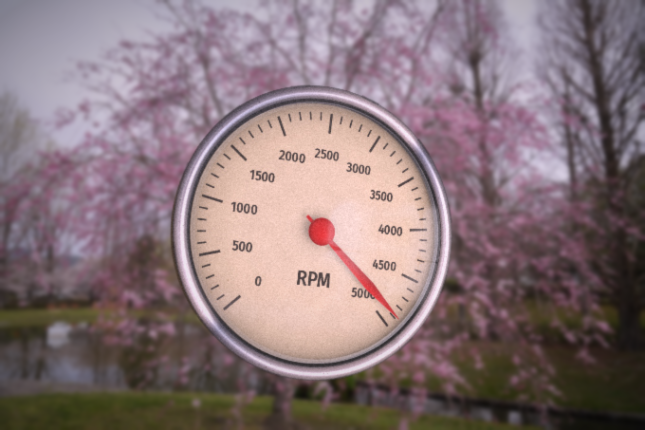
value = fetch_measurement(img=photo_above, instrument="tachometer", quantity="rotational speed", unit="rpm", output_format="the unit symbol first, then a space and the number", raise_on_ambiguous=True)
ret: rpm 4900
